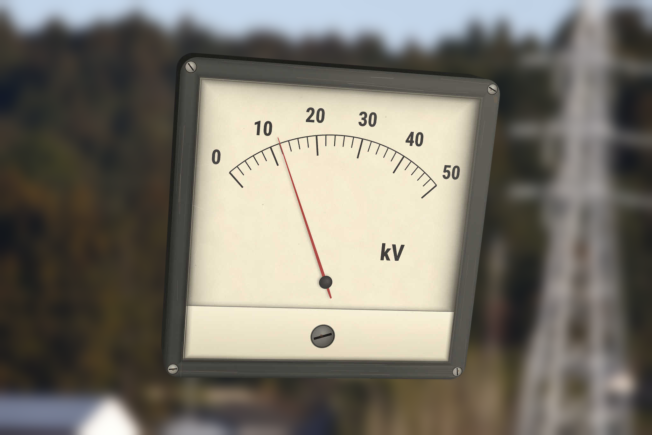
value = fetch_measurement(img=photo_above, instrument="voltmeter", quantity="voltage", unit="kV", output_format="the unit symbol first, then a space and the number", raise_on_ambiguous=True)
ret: kV 12
